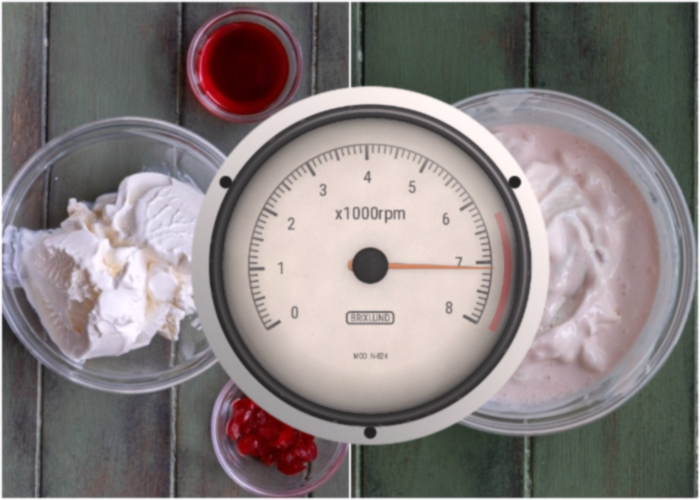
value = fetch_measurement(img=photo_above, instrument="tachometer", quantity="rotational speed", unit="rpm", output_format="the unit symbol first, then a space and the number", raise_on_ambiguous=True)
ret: rpm 7100
